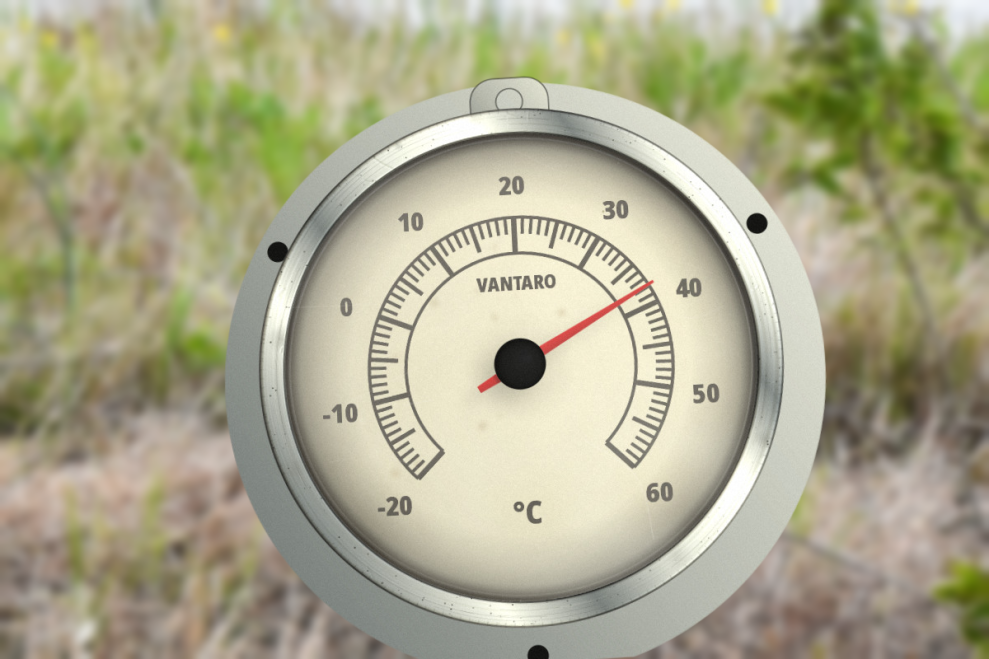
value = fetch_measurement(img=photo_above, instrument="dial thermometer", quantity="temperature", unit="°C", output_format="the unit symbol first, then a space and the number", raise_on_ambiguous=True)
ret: °C 38
